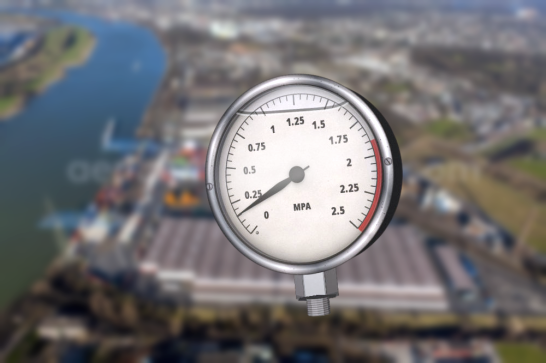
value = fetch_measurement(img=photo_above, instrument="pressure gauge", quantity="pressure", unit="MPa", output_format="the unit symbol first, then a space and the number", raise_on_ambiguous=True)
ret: MPa 0.15
